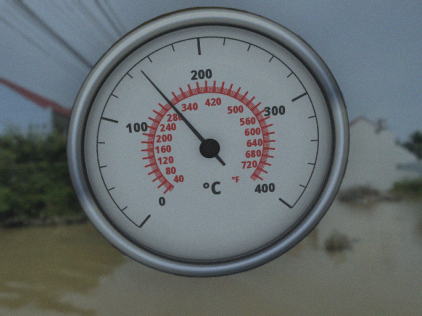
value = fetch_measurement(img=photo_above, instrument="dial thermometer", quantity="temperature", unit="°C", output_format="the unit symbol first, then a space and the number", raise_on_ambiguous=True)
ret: °C 150
